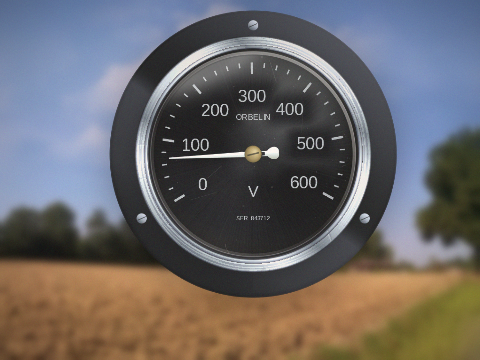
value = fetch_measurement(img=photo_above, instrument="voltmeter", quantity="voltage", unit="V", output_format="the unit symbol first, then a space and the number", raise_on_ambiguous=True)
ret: V 70
